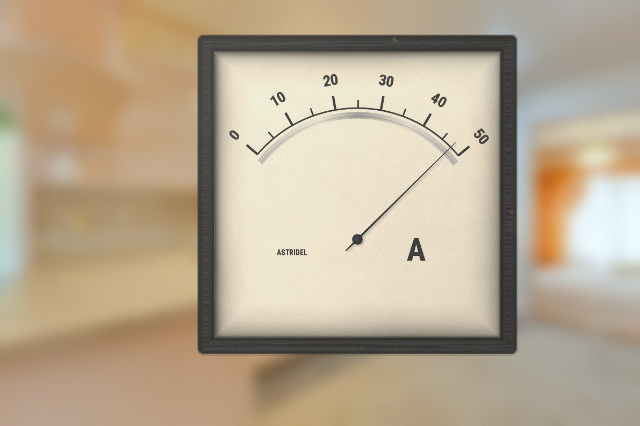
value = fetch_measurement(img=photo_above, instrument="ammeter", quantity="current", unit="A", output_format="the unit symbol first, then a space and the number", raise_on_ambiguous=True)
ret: A 47.5
